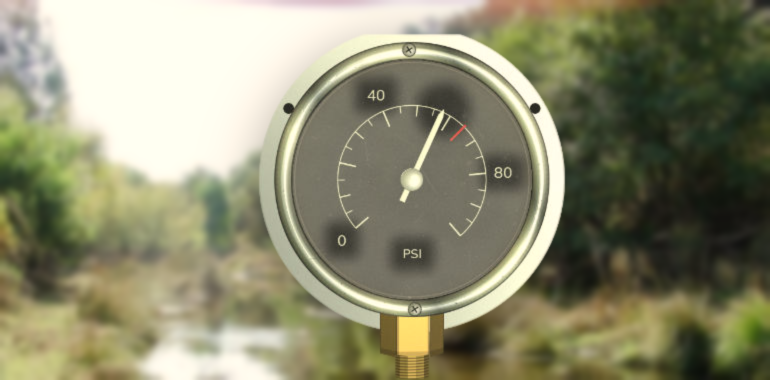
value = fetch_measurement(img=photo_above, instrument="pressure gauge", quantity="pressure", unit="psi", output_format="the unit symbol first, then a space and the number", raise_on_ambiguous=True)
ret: psi 57.5
